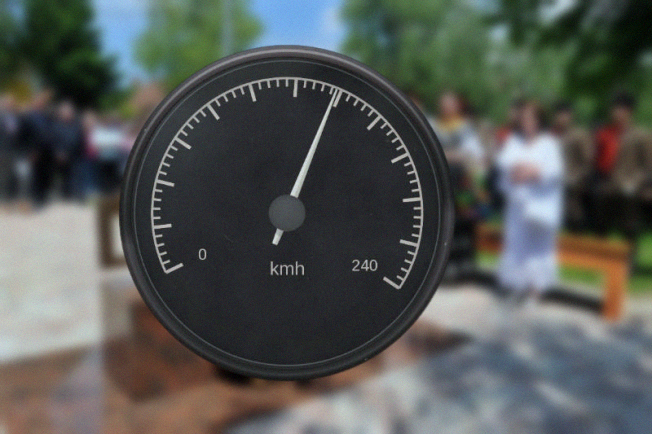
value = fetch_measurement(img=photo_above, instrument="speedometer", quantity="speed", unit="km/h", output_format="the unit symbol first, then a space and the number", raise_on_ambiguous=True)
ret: km/h 138
